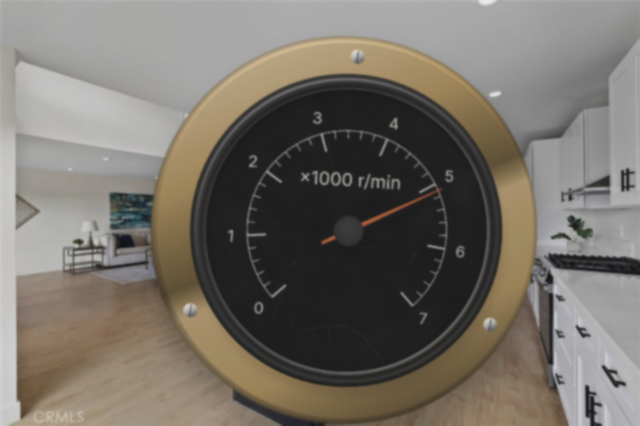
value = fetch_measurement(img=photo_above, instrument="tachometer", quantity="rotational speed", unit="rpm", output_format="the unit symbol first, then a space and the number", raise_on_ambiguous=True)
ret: rpm 5100
